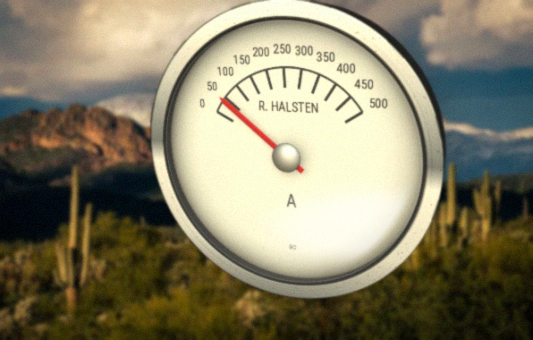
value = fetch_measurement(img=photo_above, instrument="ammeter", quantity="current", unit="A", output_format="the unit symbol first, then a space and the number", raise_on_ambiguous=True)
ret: A 50
